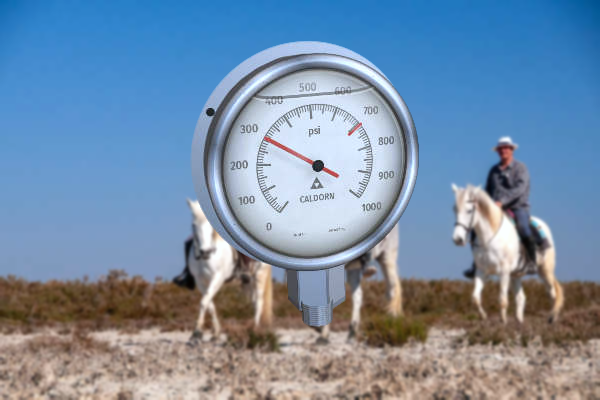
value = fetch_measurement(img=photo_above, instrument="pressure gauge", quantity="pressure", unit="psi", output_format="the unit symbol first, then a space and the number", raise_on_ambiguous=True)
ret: psi 300
